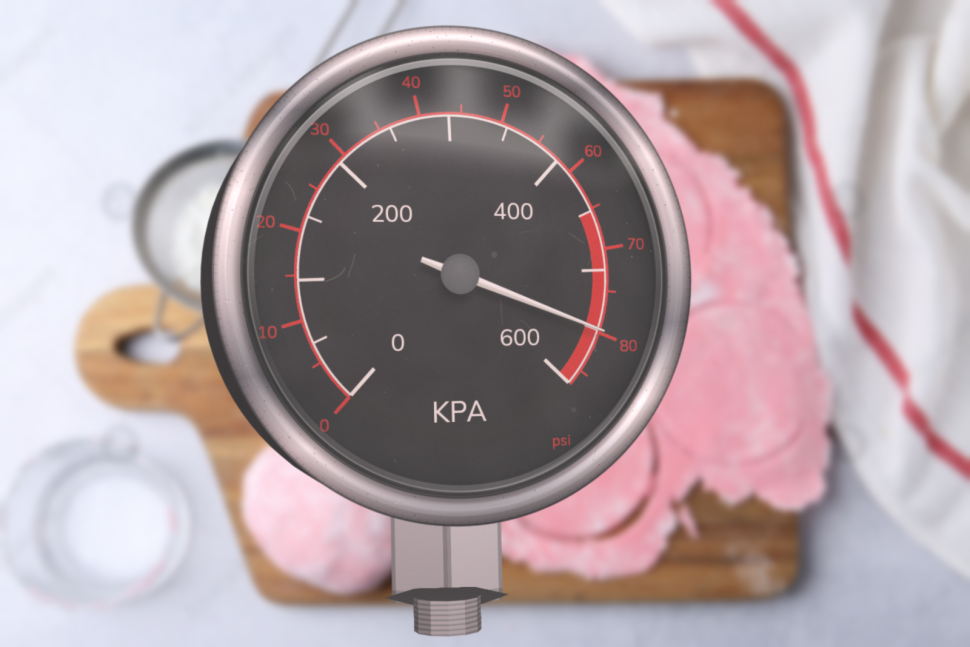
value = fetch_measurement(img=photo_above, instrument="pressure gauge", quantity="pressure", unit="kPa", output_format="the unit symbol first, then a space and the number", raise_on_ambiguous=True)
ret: kPa 550
